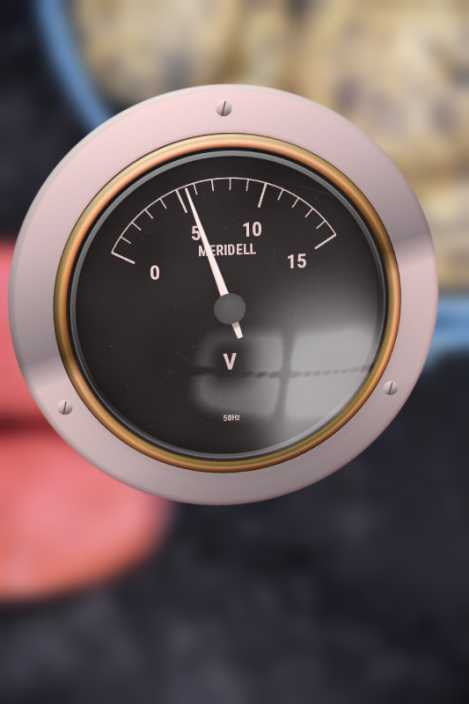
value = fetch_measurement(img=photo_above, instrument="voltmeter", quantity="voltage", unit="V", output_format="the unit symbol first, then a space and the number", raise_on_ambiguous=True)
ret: V 5.5
